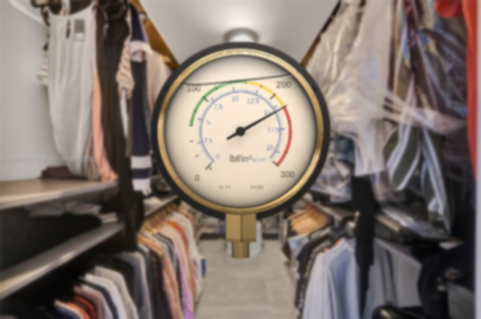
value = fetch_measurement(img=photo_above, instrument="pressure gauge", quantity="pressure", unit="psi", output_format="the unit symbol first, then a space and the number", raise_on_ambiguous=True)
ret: psi 220
